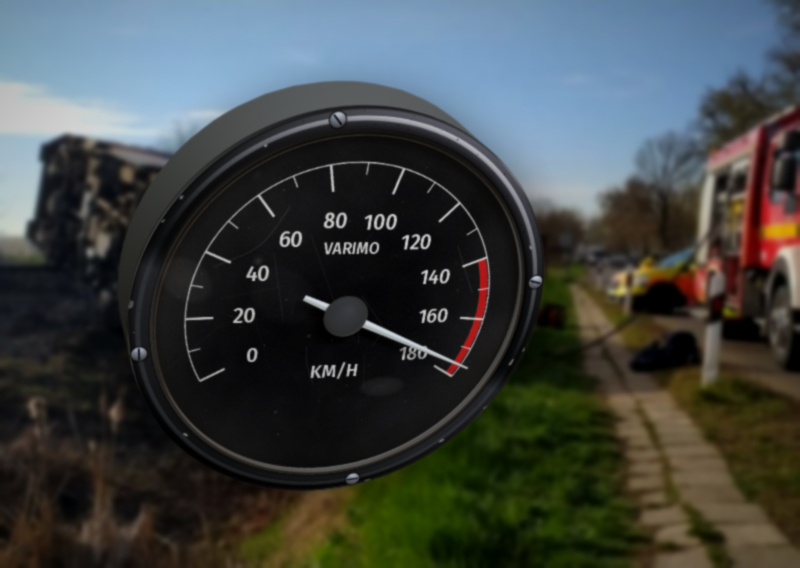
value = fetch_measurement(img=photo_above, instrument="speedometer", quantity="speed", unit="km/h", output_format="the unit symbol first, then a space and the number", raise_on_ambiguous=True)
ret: km/h 175
